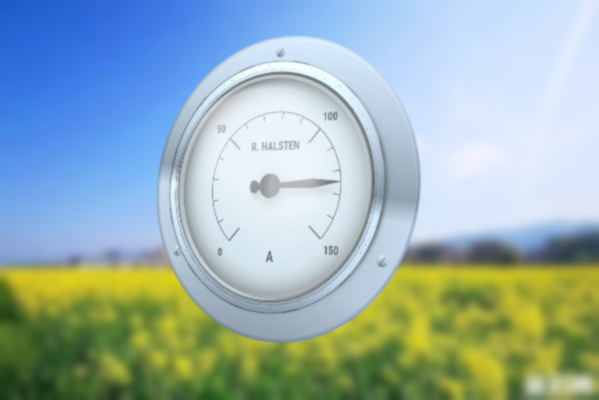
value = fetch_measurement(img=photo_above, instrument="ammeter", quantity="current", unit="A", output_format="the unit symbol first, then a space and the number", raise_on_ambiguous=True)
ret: A 125
